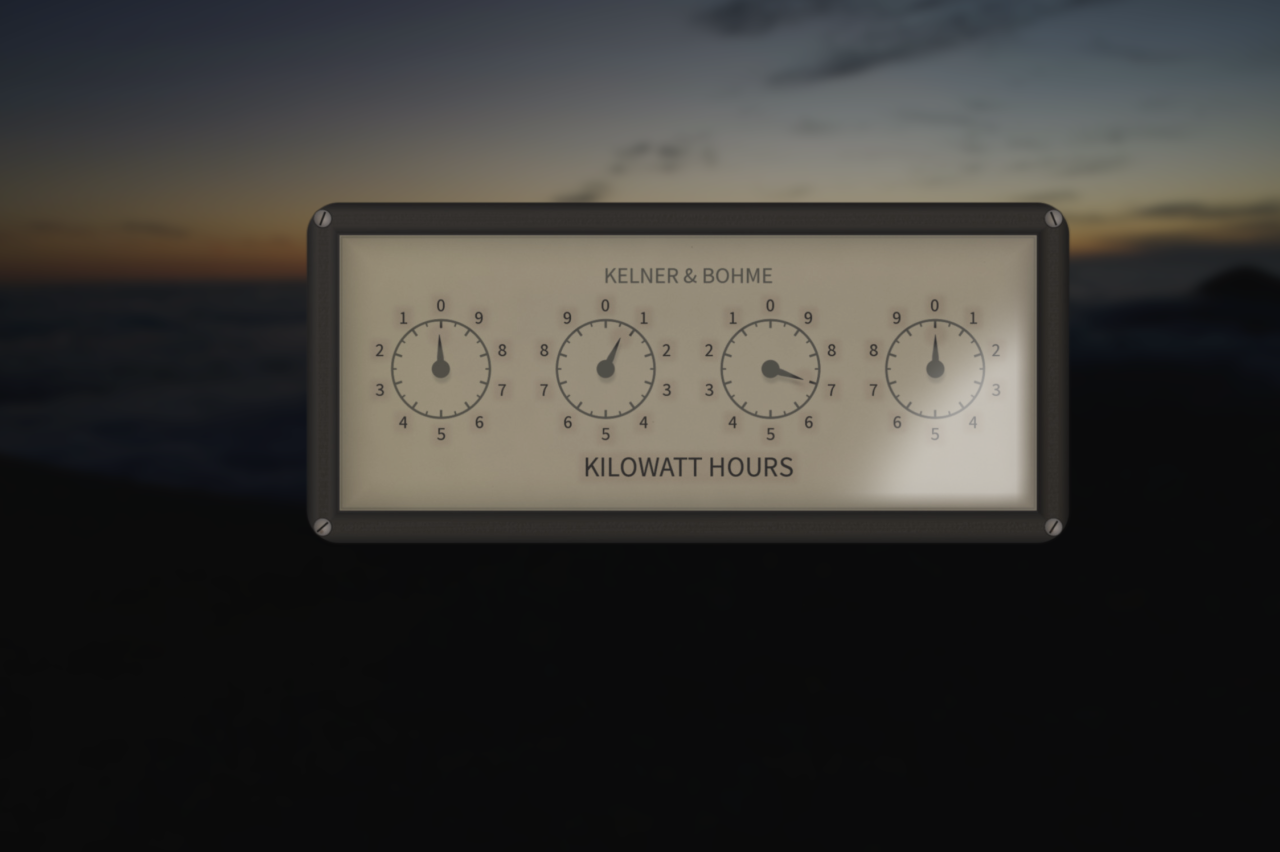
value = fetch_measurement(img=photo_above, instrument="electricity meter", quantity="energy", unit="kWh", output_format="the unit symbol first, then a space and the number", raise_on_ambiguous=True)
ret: kWh 70
